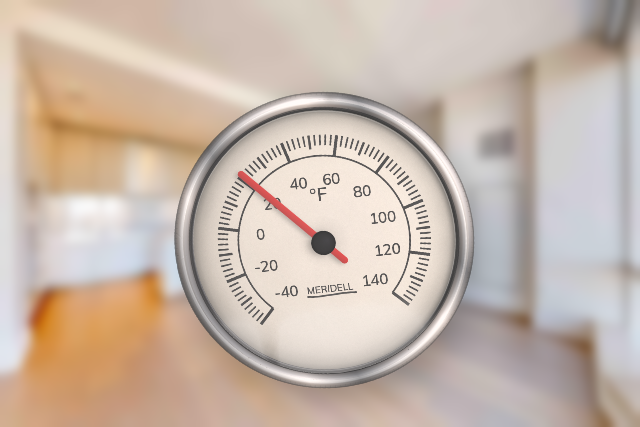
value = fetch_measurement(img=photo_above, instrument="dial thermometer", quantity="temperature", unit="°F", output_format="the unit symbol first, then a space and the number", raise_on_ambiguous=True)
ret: °F 22
